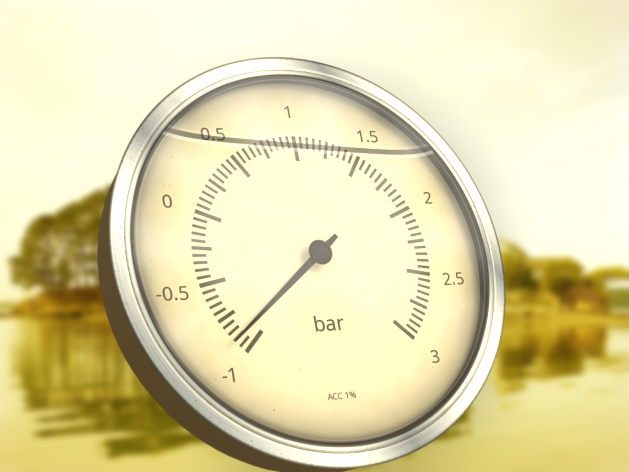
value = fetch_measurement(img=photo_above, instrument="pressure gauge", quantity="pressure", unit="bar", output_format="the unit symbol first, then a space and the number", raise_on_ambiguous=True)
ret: bar -0.9
